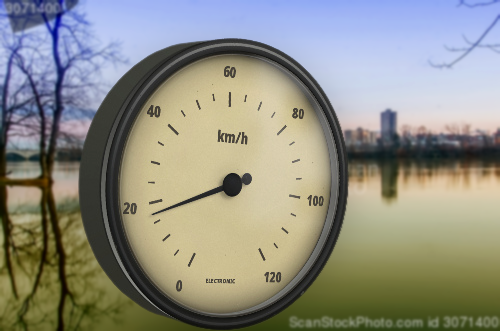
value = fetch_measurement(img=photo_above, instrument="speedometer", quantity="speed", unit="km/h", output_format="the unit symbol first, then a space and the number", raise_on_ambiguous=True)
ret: km/h 17.5
